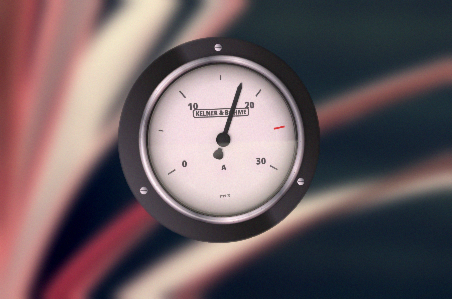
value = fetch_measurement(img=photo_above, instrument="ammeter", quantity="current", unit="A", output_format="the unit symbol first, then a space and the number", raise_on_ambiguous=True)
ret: A 17.5
